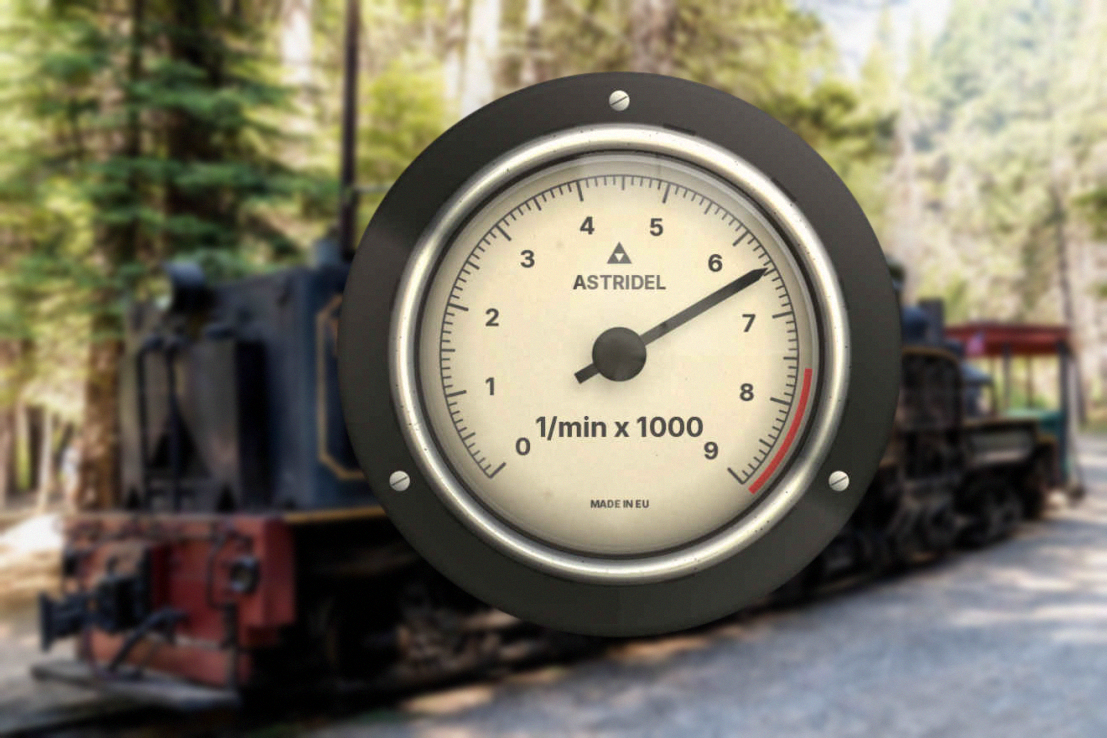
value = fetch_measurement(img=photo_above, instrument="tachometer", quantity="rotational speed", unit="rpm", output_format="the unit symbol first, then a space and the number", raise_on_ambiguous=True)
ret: rpm 6450
